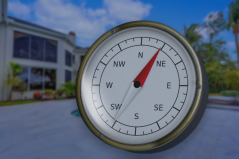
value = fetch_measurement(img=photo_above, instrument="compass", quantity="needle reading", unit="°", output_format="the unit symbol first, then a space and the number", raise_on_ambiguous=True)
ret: ° 30
